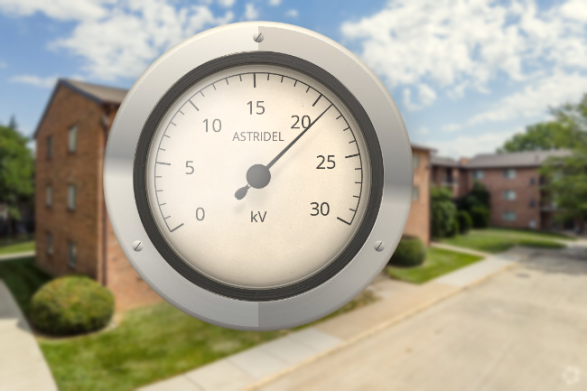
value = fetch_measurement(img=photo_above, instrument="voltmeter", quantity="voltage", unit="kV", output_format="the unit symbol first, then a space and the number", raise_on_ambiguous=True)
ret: kV 21
